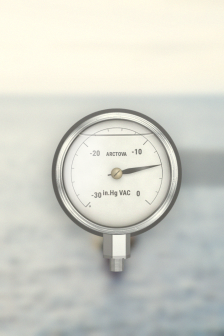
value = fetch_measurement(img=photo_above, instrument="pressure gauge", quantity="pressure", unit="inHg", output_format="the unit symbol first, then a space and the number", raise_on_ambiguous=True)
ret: inHg -6
